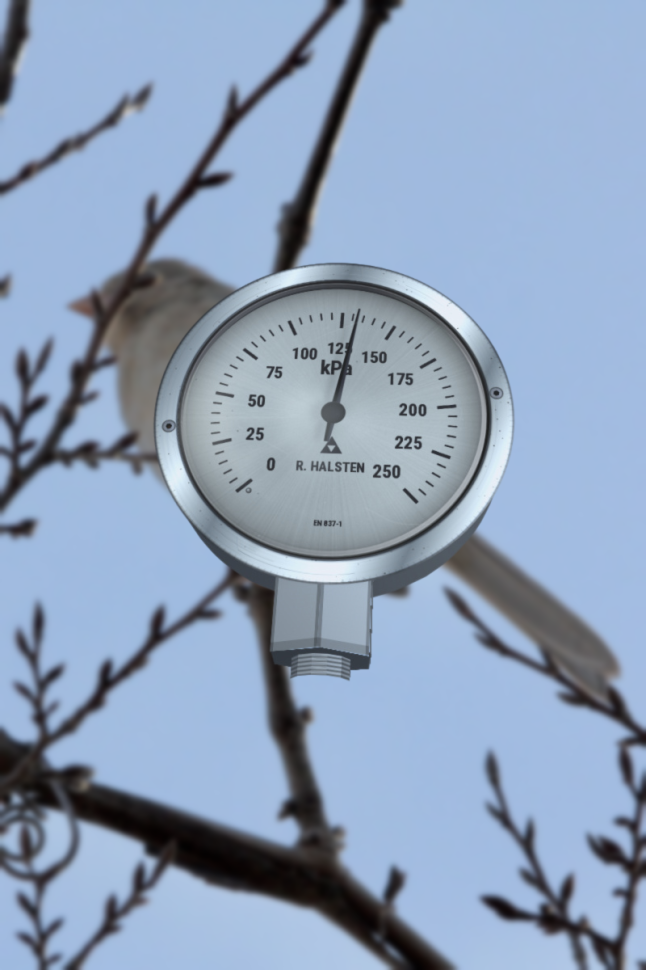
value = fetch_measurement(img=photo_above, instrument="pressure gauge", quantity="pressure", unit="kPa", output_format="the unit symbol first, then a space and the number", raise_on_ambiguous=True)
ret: kPa 132.5
